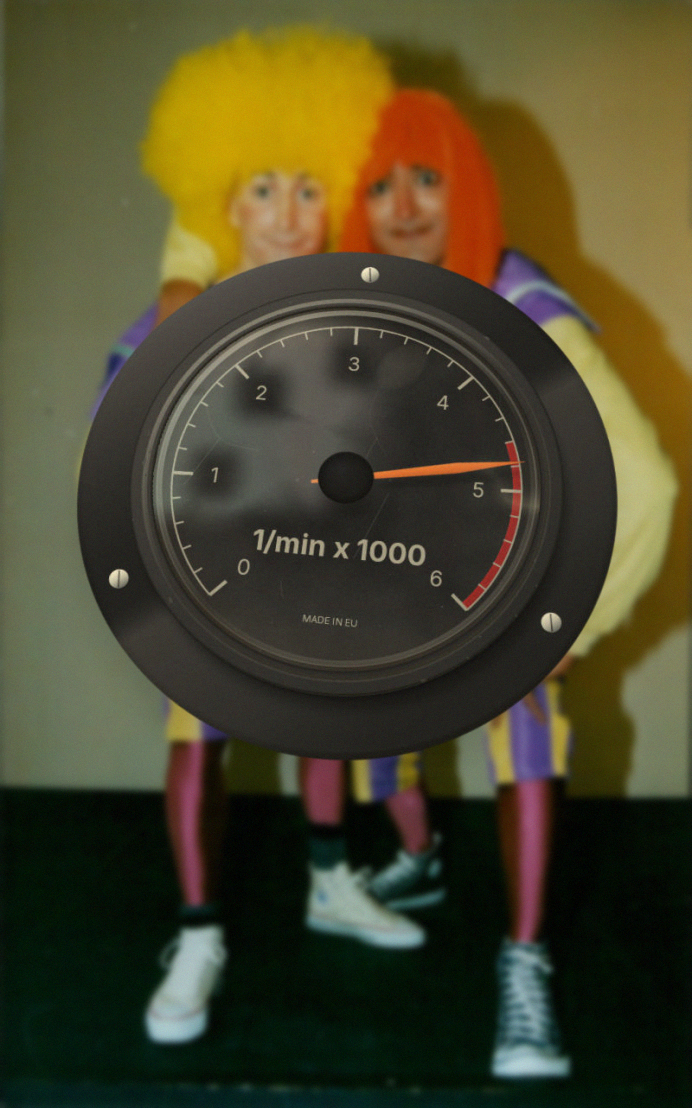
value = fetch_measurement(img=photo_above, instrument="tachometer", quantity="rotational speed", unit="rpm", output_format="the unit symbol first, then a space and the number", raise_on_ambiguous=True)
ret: rpm 4800
